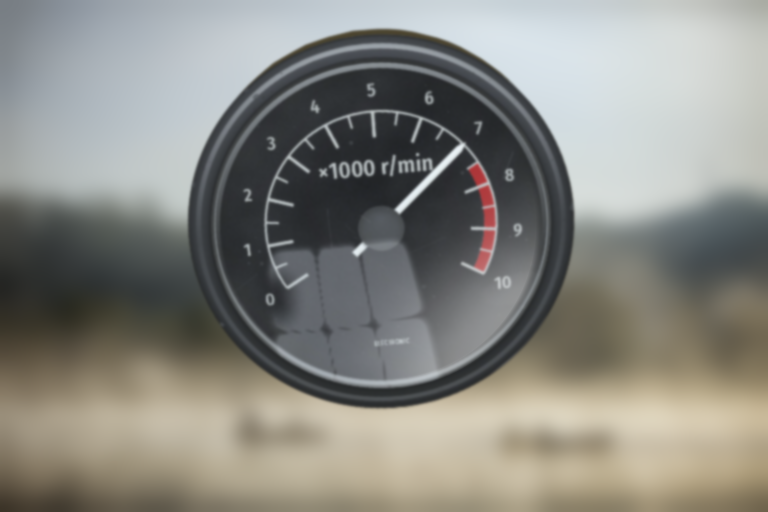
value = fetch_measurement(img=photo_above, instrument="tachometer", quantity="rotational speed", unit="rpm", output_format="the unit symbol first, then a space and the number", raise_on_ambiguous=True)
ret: rpm 7000
